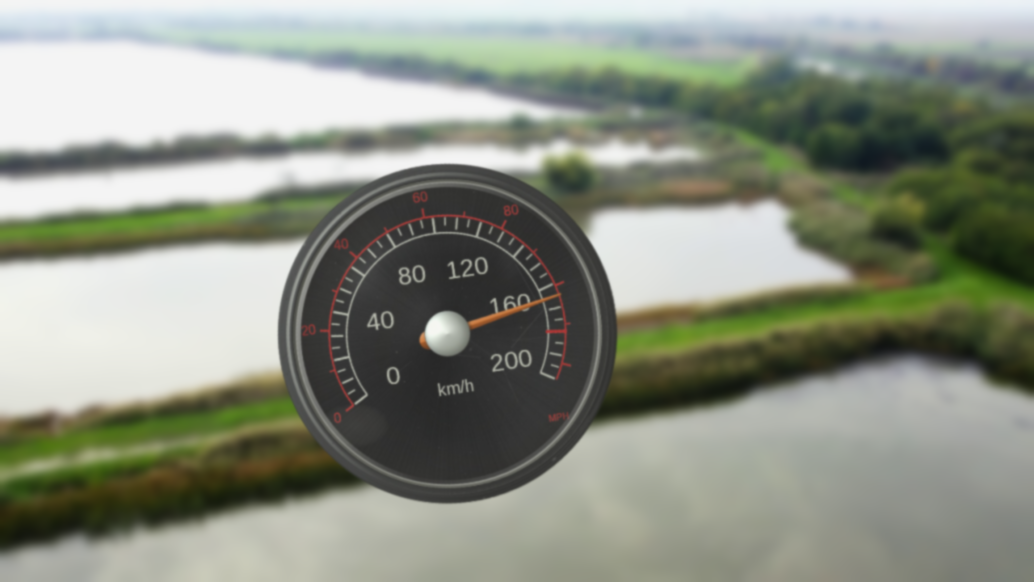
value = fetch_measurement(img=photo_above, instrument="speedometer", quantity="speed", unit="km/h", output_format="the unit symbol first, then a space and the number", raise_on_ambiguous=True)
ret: km/h 165
